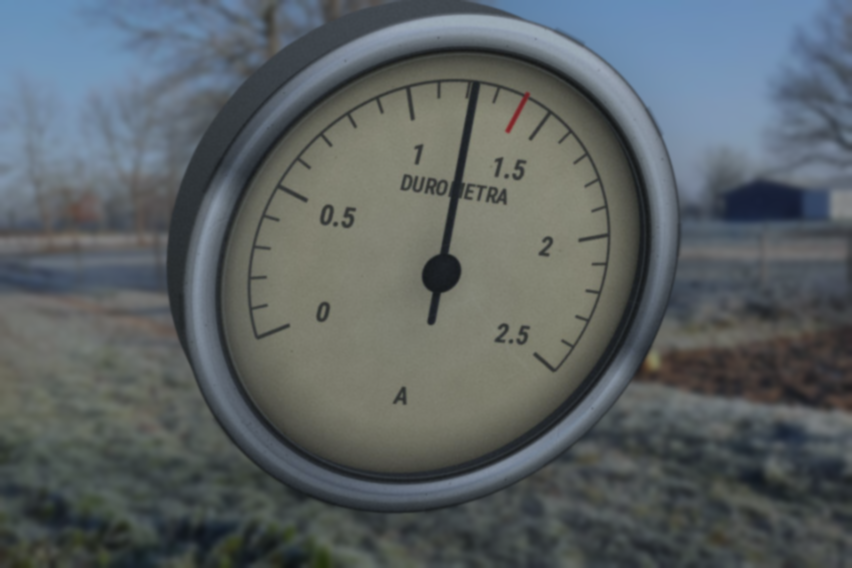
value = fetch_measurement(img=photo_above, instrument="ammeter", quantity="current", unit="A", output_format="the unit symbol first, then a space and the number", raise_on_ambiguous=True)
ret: A 1.2
